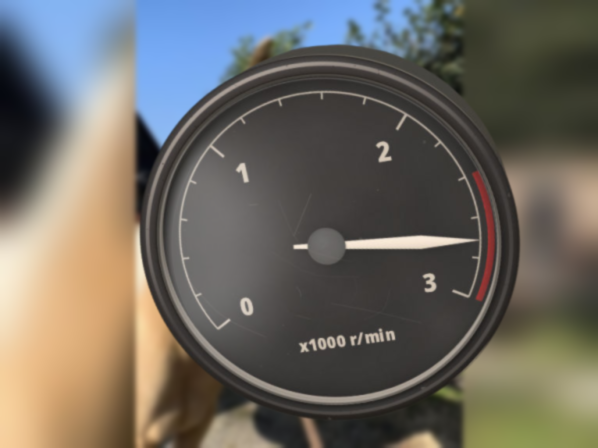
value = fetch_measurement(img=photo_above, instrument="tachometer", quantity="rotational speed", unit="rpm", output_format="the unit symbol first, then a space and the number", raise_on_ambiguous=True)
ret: rpm 2700
